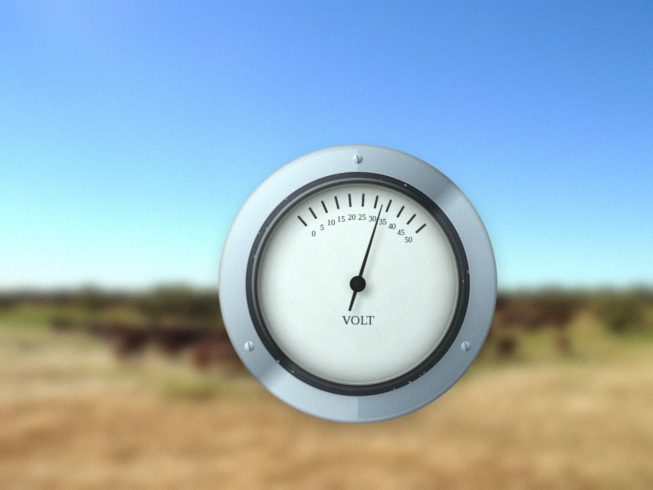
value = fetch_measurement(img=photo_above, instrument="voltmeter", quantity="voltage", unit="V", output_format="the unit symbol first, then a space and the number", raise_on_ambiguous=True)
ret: V 32.5
